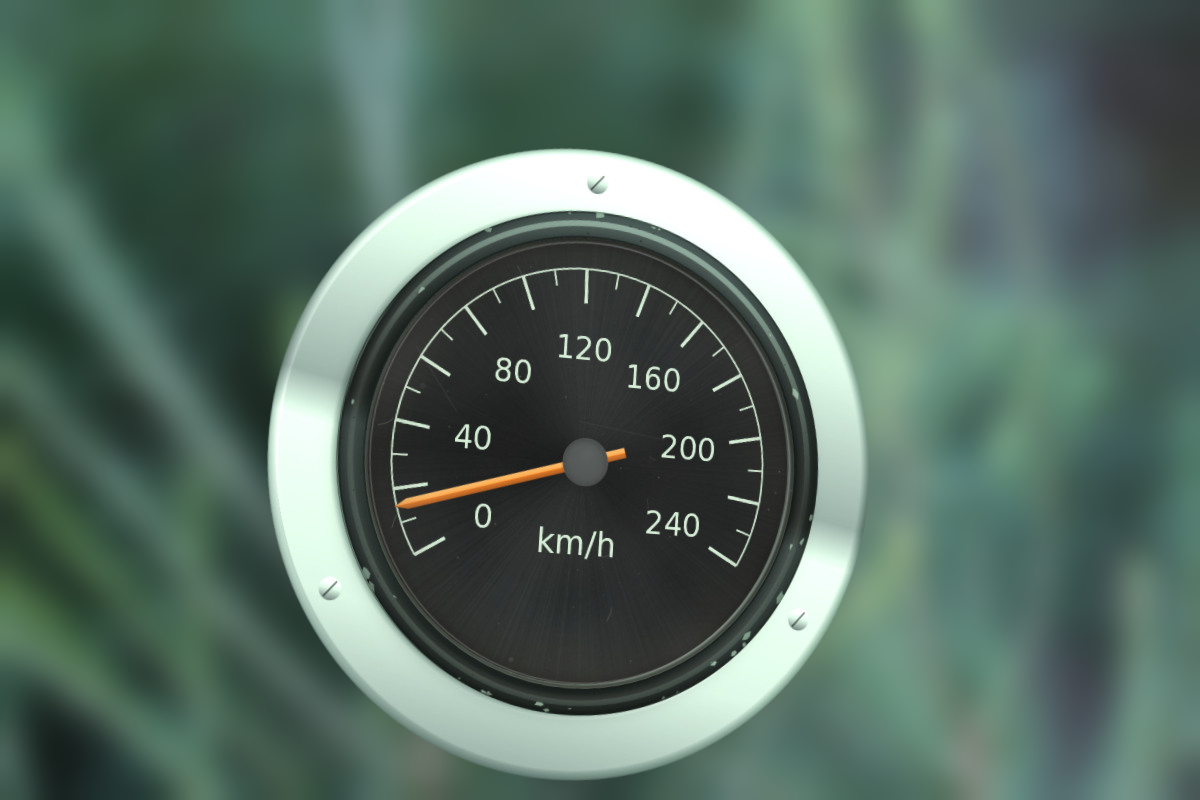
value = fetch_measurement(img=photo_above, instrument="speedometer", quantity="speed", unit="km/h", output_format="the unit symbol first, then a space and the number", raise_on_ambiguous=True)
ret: km/h 15
